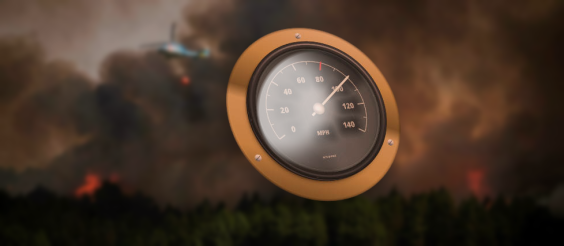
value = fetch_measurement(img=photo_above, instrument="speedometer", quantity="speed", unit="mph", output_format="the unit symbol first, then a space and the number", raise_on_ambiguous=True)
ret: mph 100
